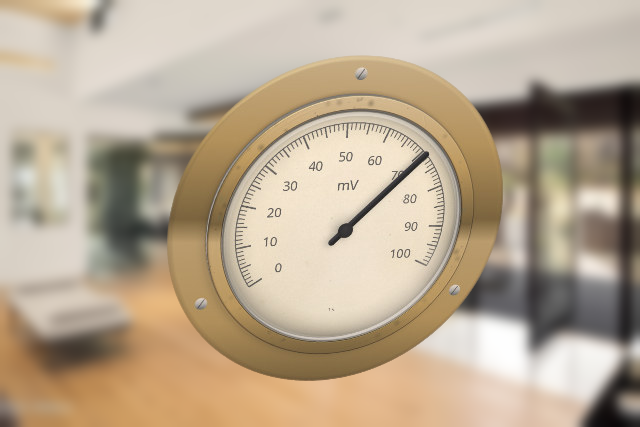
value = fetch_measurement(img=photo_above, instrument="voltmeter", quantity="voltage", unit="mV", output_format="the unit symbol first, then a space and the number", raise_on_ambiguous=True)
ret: mV 70
